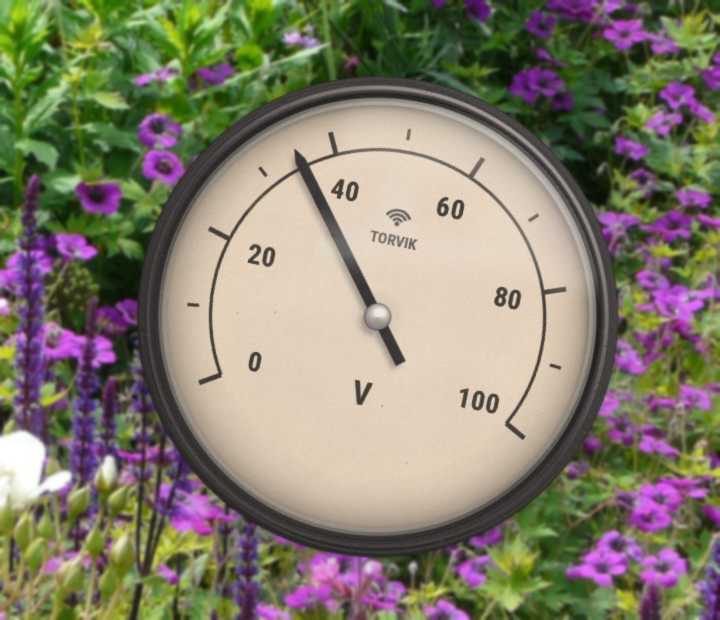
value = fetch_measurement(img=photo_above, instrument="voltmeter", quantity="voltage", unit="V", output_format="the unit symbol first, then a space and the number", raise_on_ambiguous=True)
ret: V 35
